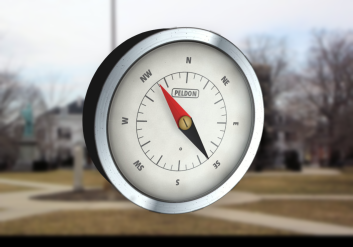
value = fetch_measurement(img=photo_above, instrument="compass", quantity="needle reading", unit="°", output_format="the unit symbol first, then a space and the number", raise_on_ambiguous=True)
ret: ° 320
